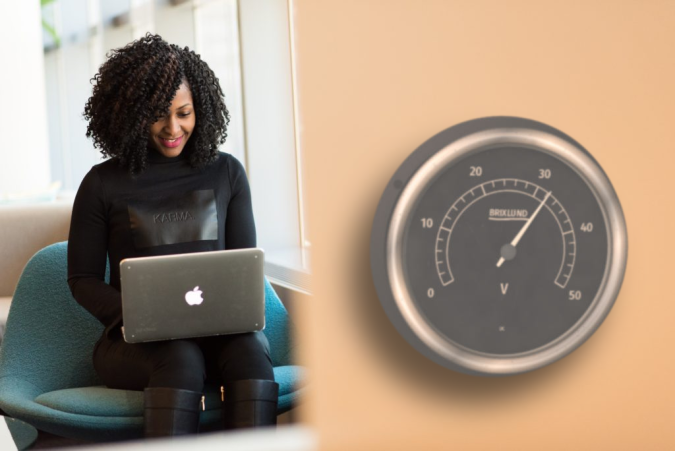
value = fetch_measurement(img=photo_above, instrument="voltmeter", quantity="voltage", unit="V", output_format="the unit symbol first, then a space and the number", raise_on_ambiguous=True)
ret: V 32
